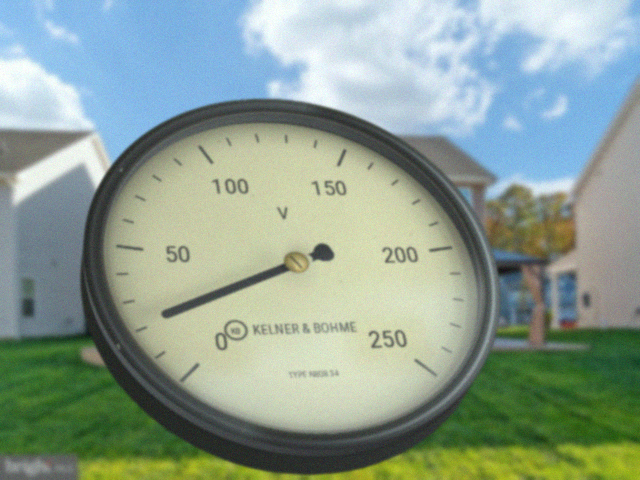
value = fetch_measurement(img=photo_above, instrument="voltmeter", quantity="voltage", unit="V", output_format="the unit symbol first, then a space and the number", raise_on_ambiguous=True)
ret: V 20
